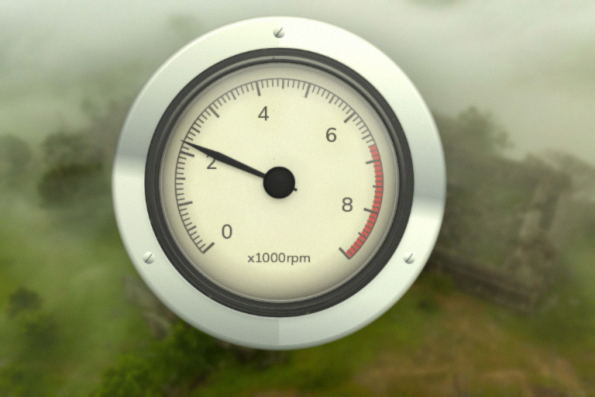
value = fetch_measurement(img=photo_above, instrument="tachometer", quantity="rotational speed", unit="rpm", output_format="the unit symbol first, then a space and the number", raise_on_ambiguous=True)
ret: rpm 2200
